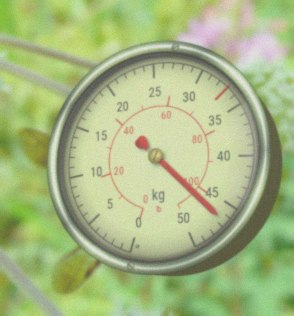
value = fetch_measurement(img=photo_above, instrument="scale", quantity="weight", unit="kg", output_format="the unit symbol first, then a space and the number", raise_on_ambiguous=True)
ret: kg 46.5
